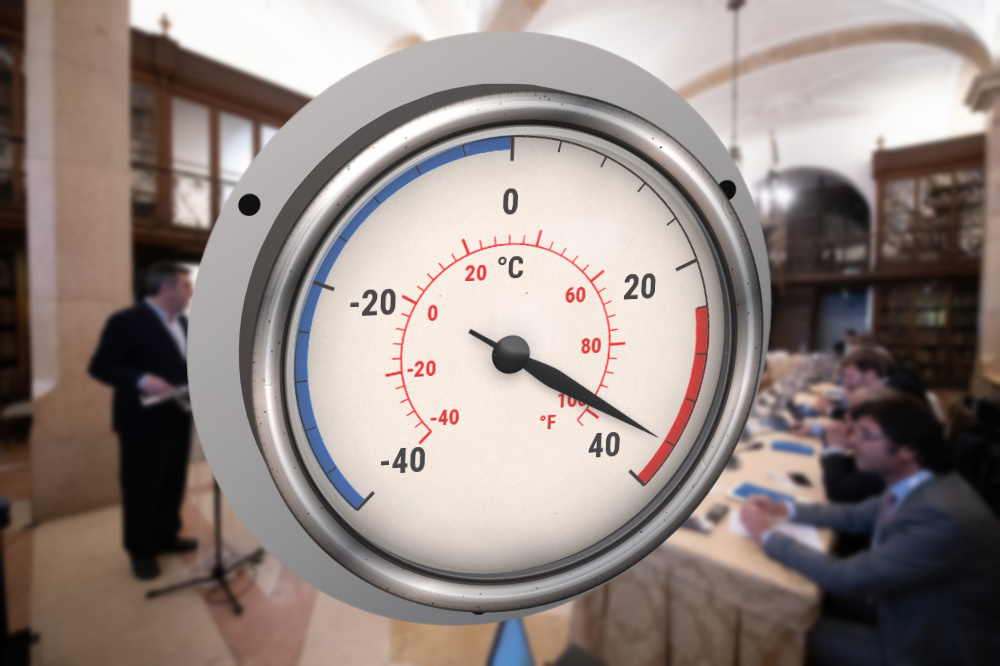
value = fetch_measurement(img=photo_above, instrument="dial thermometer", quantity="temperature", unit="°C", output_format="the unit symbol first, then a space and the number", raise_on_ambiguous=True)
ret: °C 36
